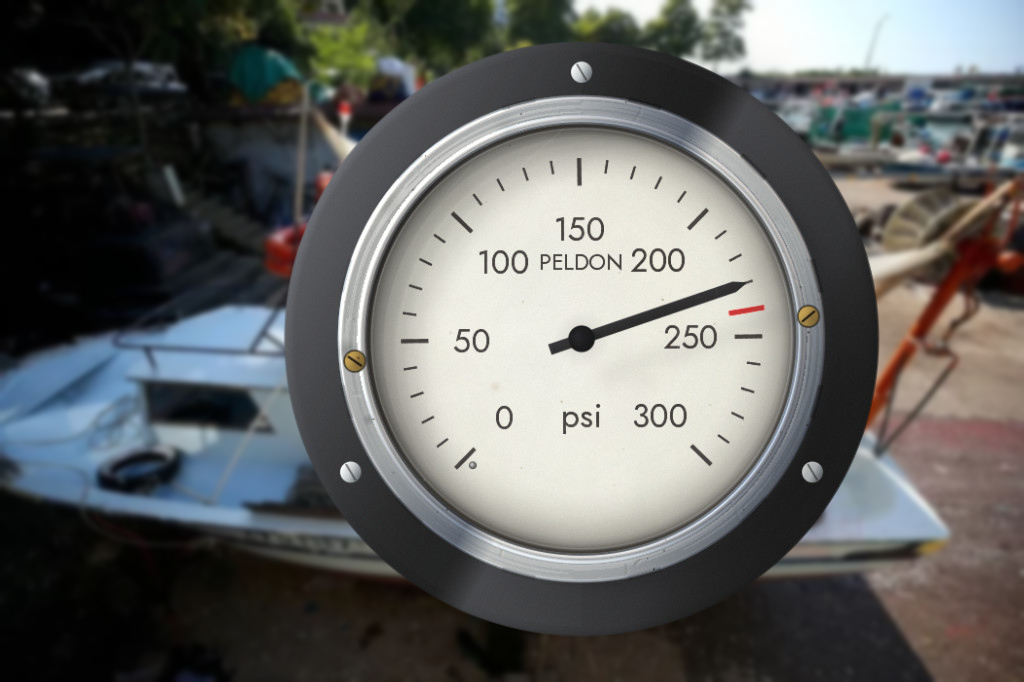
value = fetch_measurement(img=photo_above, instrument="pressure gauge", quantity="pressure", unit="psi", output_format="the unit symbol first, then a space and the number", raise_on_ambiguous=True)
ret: psi 230
